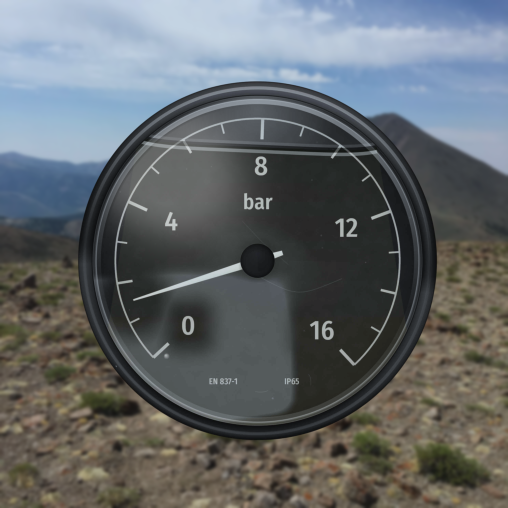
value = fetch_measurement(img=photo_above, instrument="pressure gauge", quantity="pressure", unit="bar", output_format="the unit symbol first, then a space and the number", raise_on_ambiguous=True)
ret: bar 1.5
